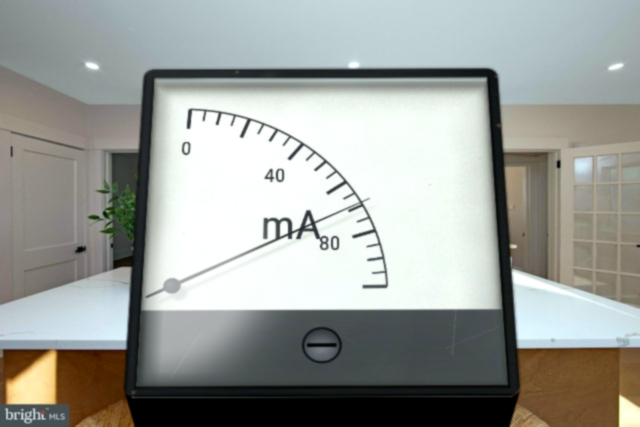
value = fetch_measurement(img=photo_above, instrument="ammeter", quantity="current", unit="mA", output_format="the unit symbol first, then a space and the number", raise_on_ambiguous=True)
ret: mA 70
